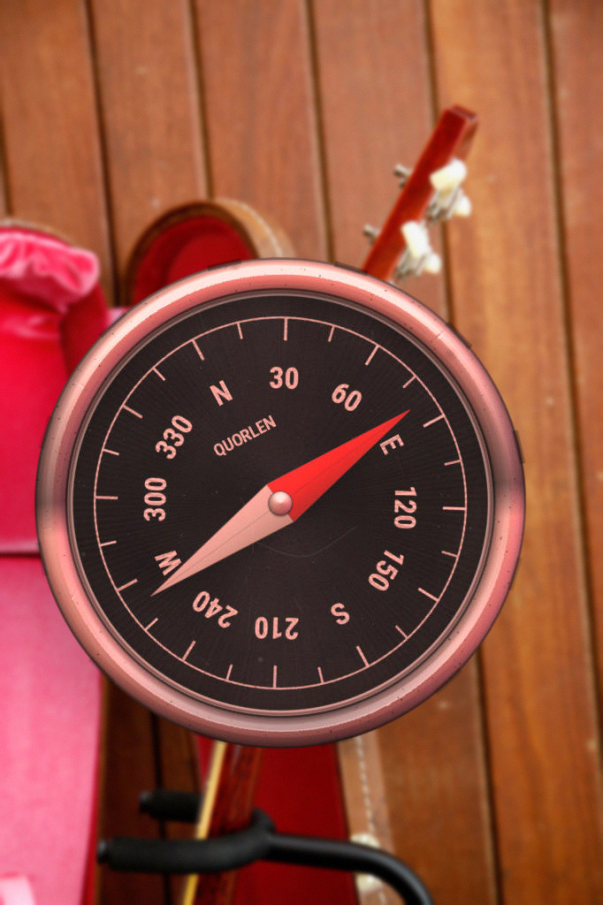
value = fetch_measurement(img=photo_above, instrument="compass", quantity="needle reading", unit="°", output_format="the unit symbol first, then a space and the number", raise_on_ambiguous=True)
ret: ° 82.5
